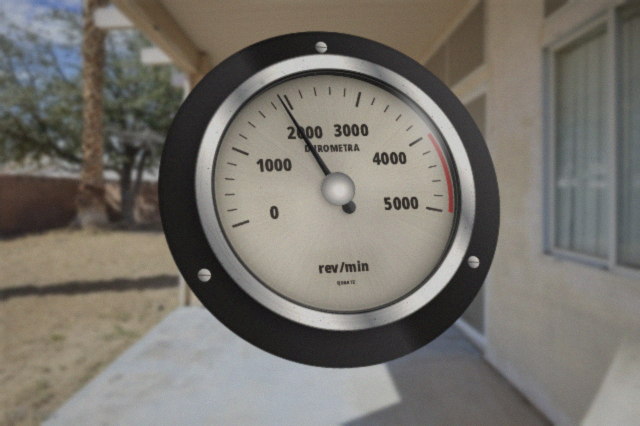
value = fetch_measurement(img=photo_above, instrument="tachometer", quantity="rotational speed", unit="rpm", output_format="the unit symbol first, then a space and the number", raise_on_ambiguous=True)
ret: rpm 1900
